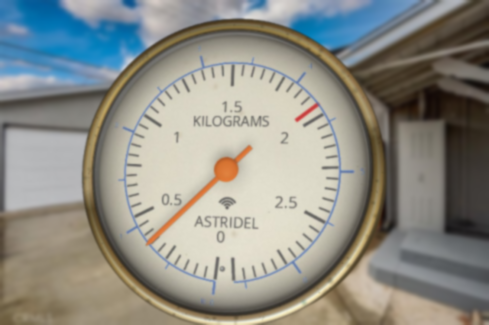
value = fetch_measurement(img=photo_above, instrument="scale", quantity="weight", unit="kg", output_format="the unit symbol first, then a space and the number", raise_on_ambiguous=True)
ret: kg 0.35
